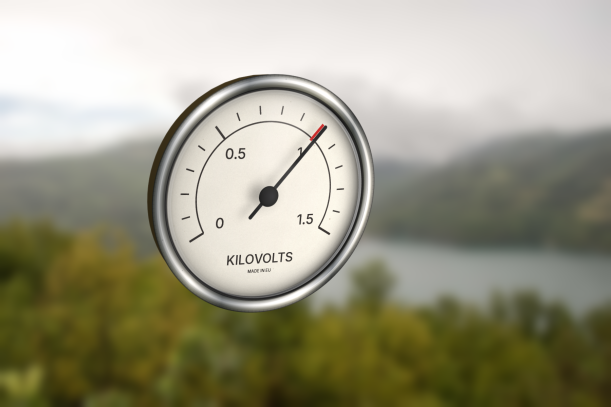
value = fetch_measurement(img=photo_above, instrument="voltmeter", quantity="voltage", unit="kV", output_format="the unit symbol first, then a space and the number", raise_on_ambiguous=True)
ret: kV 1
